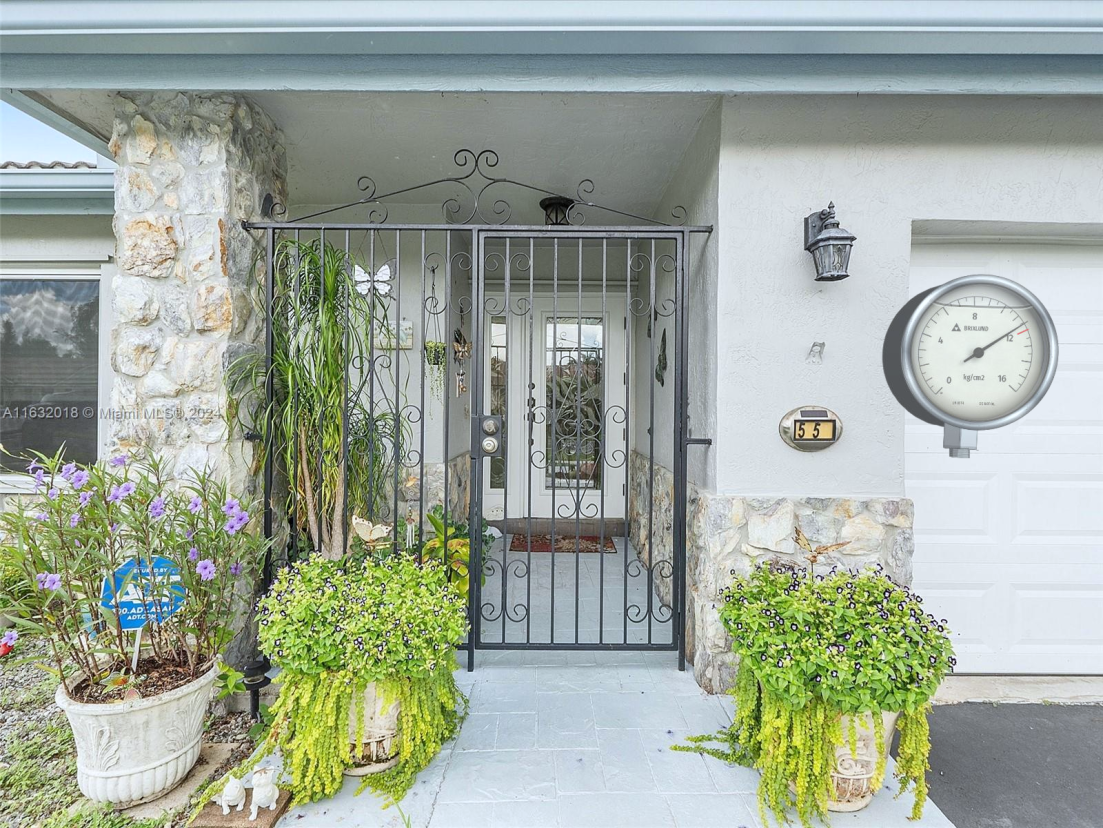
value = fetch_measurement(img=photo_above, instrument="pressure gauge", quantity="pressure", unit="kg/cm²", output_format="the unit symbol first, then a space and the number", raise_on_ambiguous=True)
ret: kg/cm² 11.5
